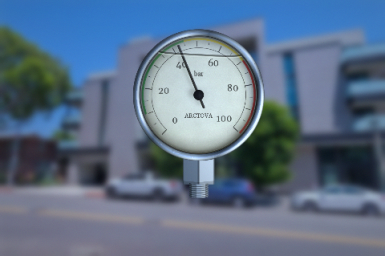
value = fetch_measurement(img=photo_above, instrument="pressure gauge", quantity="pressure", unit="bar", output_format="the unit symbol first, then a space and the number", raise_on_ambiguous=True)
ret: bar 42.5
